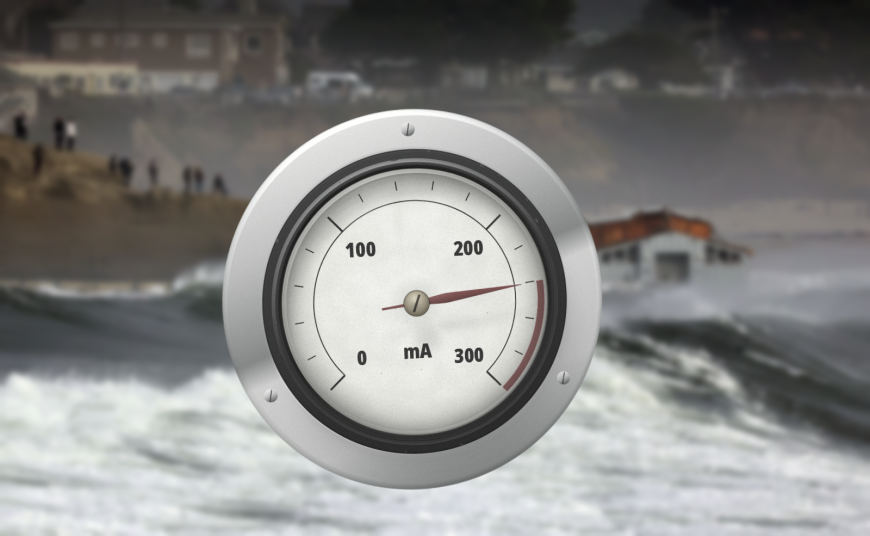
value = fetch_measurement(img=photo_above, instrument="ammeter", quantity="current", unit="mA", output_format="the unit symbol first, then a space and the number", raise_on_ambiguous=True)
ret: mA 240
